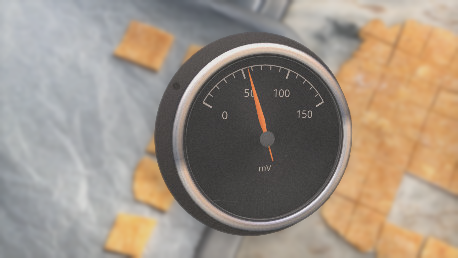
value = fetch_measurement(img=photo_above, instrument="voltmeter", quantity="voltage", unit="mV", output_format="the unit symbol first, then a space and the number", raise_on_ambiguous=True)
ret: mV 55
